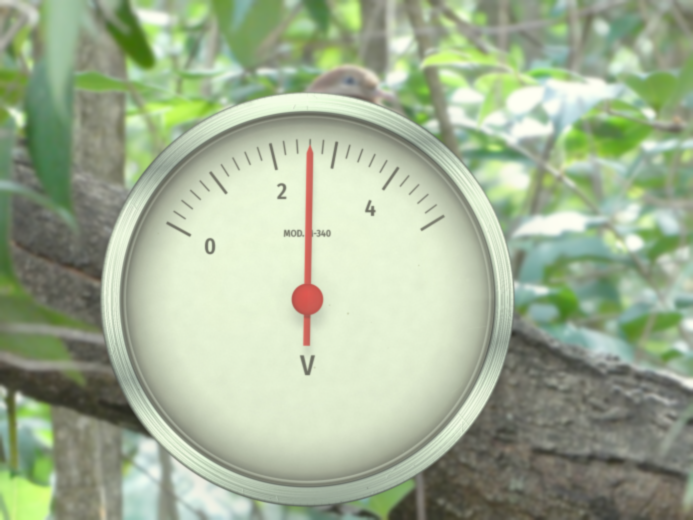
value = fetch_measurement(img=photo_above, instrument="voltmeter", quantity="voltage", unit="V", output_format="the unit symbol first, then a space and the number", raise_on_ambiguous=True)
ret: V 2.6
